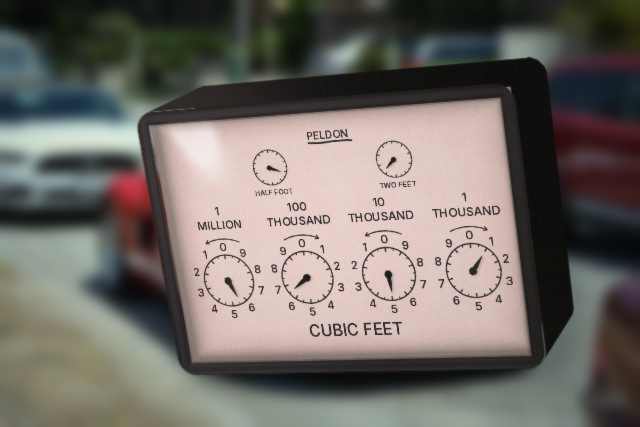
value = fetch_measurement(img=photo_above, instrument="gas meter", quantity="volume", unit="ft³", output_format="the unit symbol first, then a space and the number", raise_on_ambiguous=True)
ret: ft³ 565100
